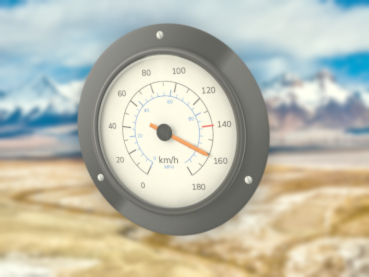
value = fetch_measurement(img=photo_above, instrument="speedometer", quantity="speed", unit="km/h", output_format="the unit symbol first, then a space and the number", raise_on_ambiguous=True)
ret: km/h 160
